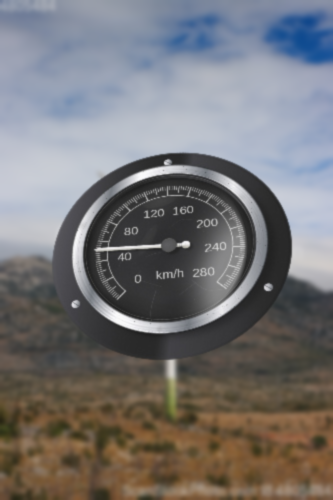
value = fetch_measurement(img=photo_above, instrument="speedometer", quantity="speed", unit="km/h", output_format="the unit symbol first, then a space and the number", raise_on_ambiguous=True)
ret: km/h 50
